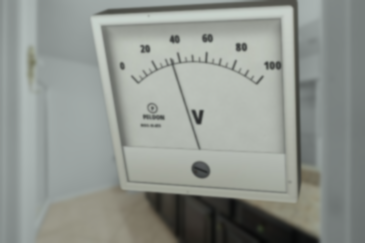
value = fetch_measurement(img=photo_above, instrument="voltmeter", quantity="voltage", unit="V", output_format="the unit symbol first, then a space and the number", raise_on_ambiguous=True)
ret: V 35
